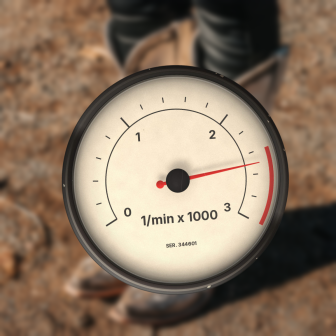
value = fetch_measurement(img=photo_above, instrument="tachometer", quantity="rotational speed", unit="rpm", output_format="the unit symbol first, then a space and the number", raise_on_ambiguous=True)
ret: rpm 2500
